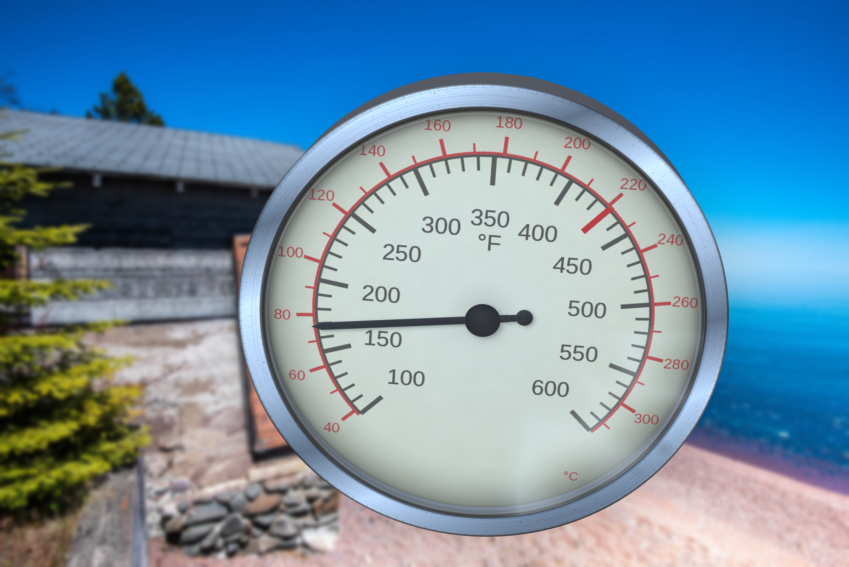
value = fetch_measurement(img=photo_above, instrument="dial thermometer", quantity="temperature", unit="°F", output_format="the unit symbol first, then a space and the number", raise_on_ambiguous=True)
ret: °F 170
